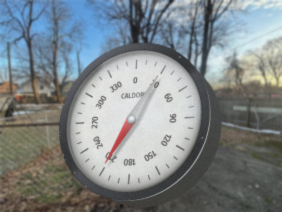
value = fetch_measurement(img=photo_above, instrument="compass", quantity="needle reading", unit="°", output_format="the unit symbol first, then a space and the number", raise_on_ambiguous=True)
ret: ° 210
